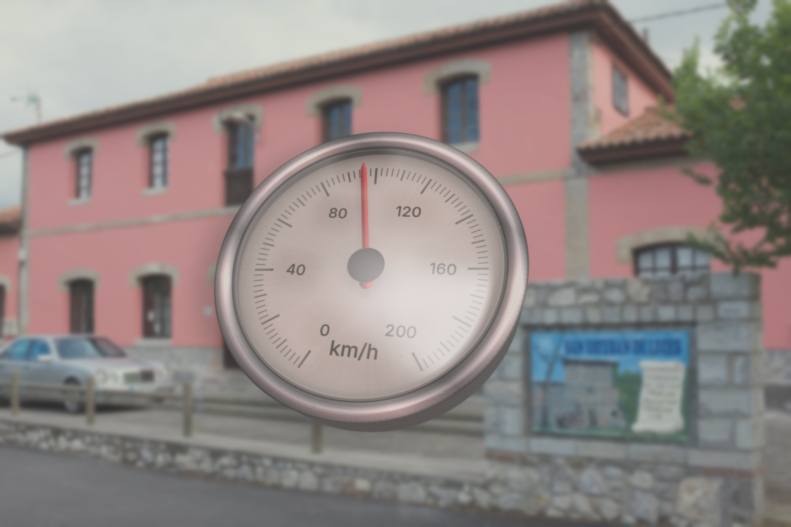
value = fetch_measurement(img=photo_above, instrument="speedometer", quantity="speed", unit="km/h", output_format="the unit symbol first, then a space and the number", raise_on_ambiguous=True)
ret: km/h 96
